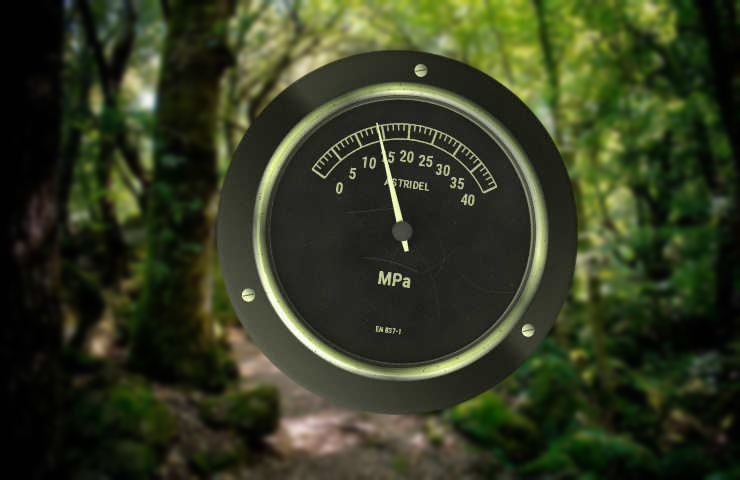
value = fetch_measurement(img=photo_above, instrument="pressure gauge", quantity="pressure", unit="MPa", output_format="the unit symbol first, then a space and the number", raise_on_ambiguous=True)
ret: MPa 14
